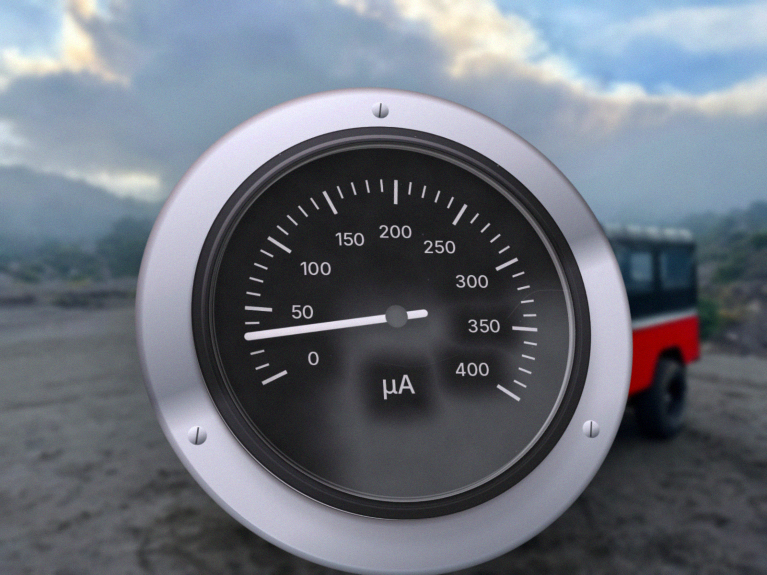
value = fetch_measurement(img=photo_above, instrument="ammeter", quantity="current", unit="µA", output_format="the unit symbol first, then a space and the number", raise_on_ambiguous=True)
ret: µA 30
